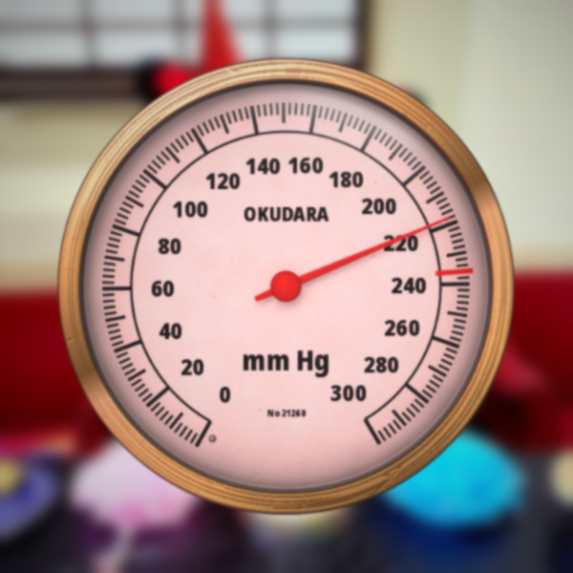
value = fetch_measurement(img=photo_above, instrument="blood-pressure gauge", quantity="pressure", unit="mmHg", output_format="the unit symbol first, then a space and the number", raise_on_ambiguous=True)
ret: mmHg 218
